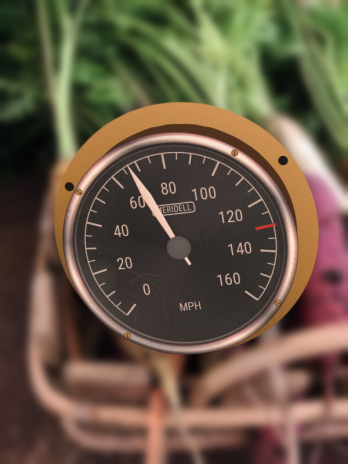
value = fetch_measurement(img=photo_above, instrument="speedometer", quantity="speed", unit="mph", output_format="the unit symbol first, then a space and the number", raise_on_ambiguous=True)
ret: mph 67.5
